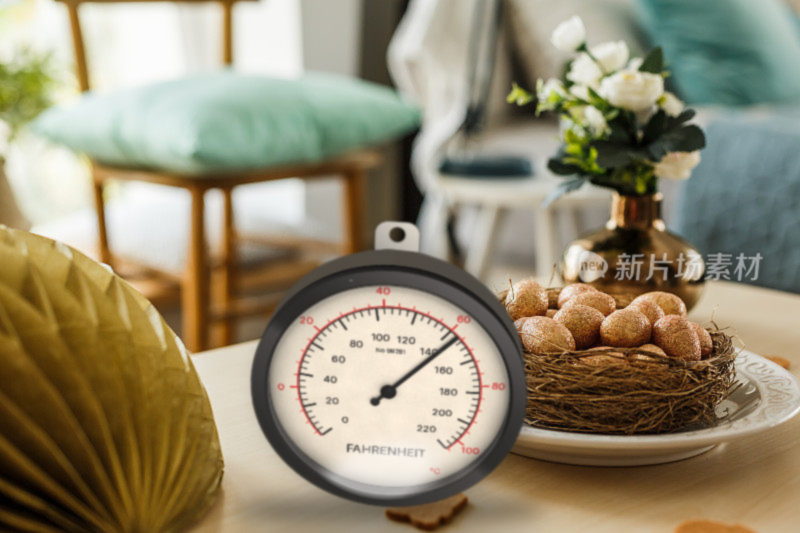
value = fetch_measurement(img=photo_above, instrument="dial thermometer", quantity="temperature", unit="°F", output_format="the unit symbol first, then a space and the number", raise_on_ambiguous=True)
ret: °F 144
